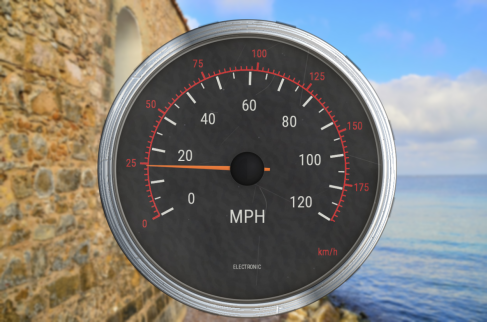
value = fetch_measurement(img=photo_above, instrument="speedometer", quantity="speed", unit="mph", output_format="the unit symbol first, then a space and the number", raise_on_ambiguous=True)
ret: mph 15
